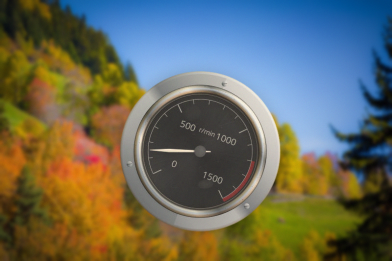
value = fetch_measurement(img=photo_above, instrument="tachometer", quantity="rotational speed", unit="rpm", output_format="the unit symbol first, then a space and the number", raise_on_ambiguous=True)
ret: rpm 150
